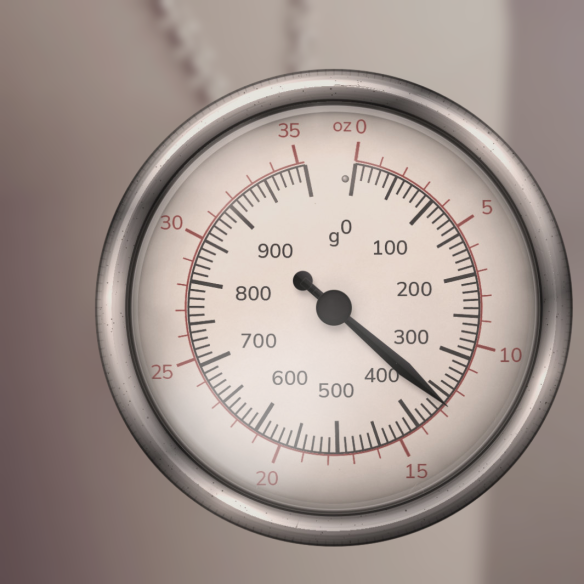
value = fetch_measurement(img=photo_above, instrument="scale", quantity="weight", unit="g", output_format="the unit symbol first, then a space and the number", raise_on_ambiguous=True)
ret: g 360
